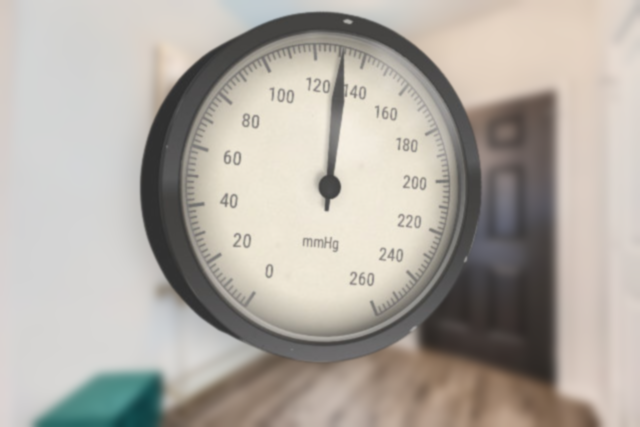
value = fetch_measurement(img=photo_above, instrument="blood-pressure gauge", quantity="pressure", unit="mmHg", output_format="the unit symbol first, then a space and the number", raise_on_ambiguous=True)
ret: mmHg 130
